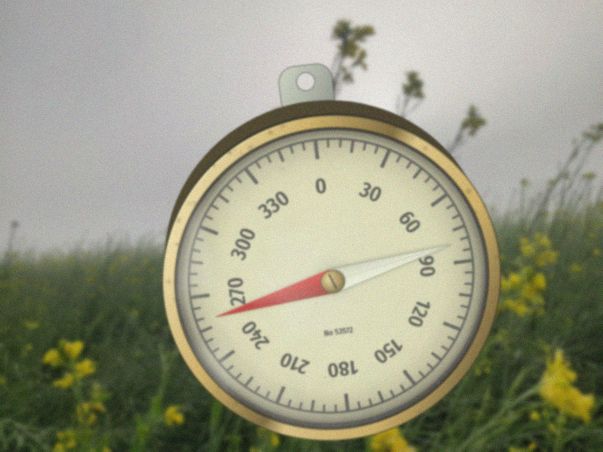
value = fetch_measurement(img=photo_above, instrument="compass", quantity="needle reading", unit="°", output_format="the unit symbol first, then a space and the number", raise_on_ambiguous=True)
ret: ° 260
